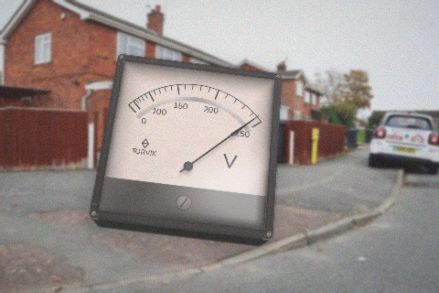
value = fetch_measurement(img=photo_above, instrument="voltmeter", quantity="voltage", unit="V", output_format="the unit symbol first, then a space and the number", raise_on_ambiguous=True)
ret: V 245
